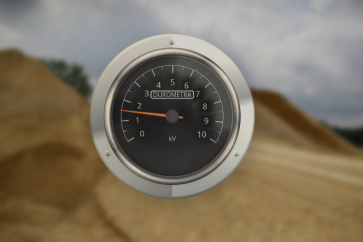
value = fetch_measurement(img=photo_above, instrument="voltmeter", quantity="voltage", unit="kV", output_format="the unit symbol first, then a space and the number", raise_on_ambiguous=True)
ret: kV 1.5
